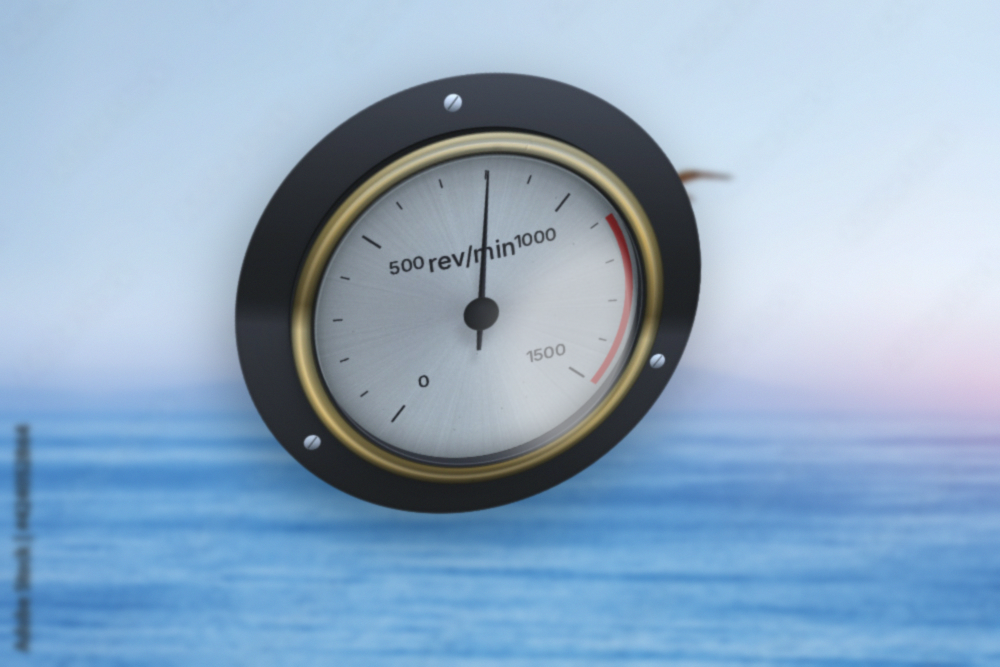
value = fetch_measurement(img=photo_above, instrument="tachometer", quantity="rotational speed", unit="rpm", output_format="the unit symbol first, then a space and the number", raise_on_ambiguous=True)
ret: rpm 800
